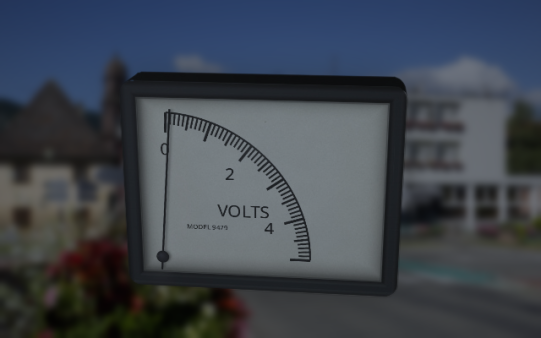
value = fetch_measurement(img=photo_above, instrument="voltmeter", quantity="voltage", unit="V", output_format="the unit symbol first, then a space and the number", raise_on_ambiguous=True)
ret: V 0.1
